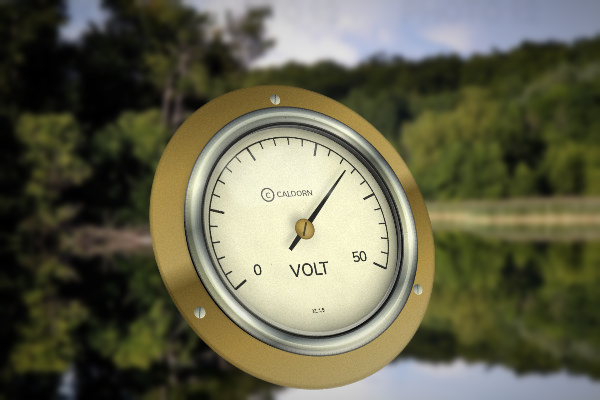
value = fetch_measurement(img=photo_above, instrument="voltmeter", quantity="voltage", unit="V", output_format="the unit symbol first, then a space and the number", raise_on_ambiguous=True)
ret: V 35
